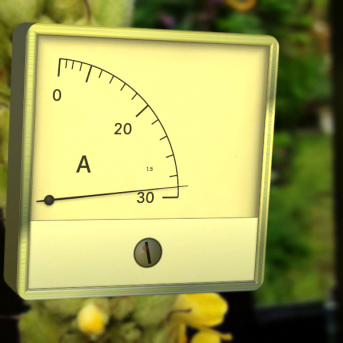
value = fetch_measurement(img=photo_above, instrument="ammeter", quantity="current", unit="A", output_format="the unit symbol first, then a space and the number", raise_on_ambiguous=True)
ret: A 29
